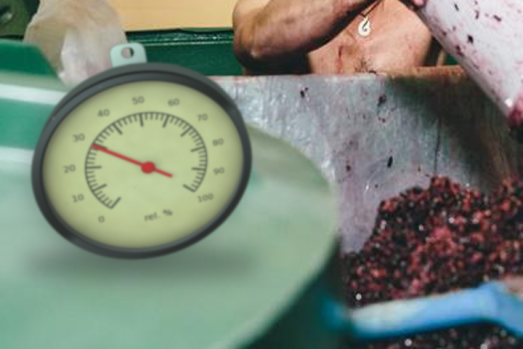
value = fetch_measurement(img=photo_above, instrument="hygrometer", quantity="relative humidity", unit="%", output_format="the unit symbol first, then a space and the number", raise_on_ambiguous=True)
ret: % 30
